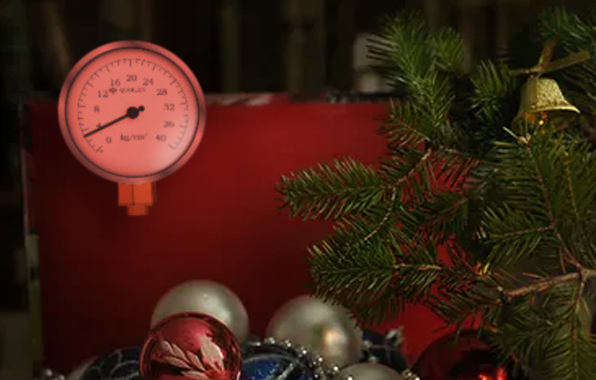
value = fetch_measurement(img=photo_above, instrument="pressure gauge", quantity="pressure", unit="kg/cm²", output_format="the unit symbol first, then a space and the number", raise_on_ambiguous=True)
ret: kg/cm² 3
